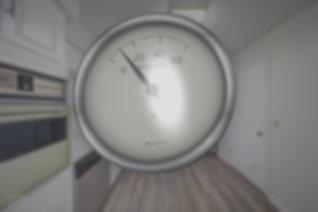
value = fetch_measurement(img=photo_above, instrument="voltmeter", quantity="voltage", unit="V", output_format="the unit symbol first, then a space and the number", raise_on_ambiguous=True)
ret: V 10
